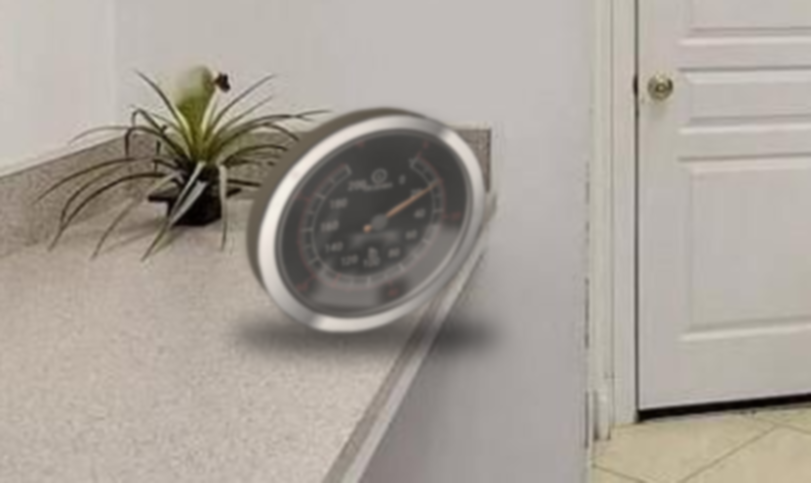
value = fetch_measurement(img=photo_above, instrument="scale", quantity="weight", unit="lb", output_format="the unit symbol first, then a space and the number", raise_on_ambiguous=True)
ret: lb 20
